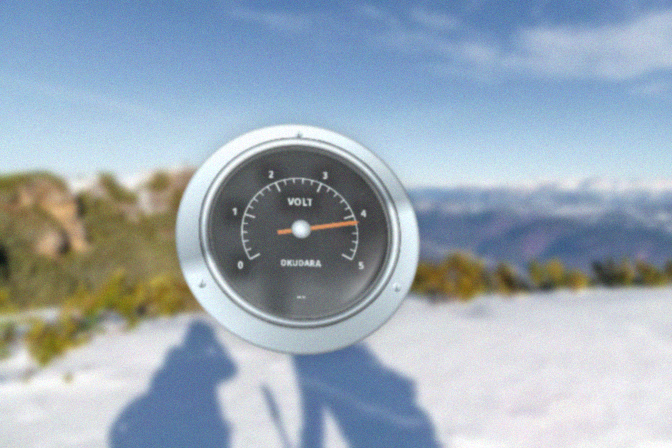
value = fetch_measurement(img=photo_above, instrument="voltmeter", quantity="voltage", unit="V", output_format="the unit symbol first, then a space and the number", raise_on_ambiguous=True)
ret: V 4.2
